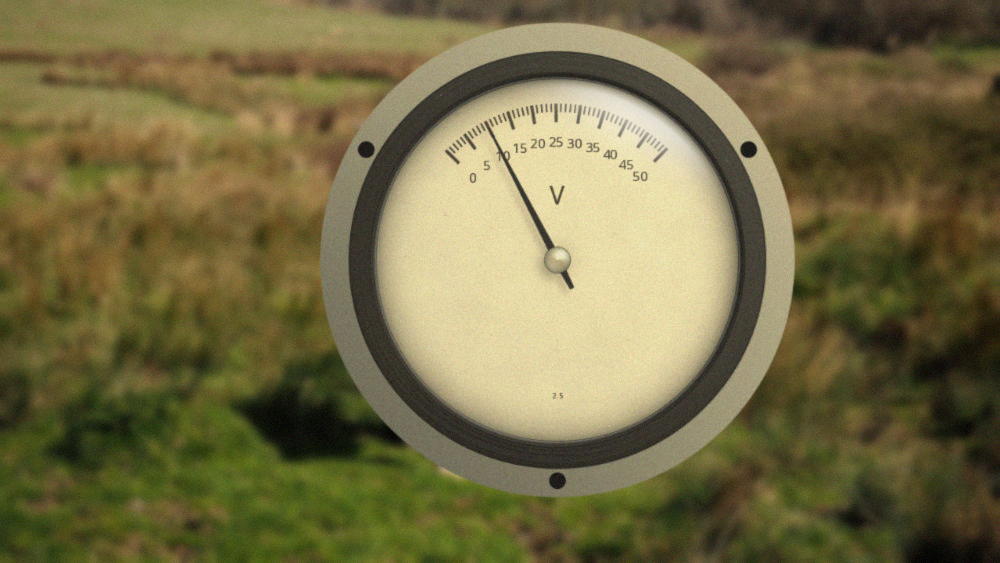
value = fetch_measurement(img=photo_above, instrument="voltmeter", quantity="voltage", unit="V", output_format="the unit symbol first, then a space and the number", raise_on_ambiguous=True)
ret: V 10
